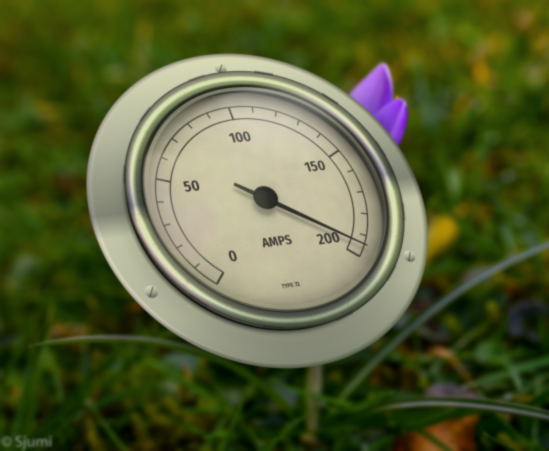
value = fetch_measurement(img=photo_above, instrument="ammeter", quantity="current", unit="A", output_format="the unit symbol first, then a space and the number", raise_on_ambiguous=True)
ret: A 195
